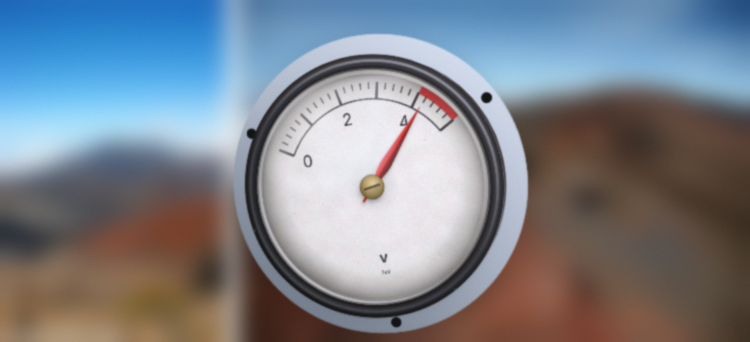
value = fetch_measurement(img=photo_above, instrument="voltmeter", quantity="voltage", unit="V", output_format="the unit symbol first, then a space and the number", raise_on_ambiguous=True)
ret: V 4.2
